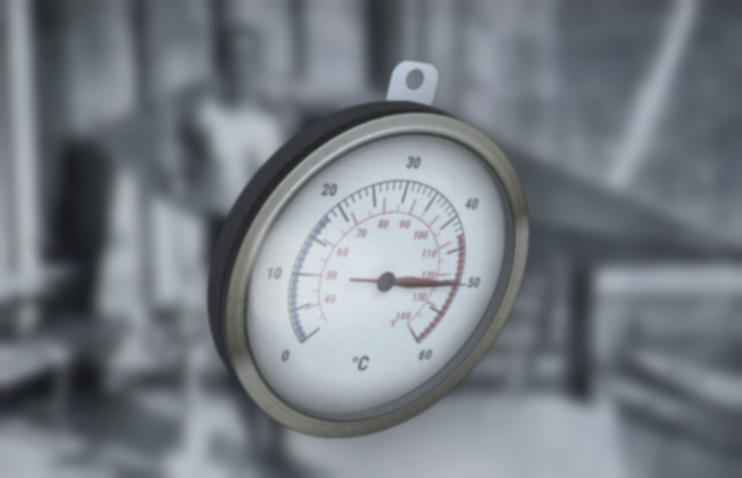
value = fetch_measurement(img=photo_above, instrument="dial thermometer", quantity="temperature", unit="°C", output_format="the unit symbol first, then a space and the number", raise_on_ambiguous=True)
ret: °C 50
